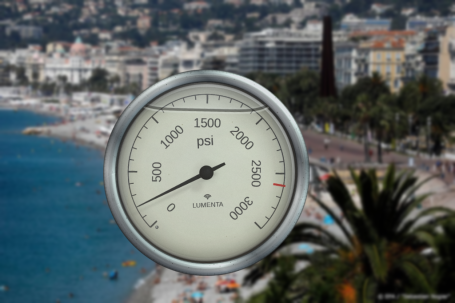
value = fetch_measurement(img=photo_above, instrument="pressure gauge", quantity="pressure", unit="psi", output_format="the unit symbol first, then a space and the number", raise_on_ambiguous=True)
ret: psi 200
